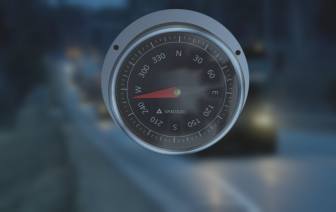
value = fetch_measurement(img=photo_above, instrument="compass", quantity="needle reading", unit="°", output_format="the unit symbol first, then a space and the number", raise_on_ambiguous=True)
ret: ° 260
